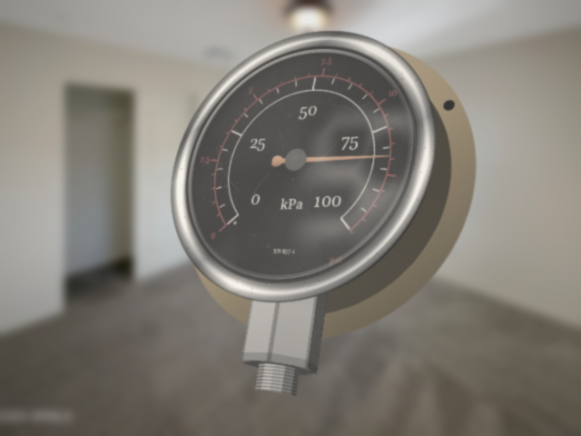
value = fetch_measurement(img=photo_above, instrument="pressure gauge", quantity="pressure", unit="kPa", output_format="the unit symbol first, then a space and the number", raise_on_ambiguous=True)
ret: kPa 82.5
